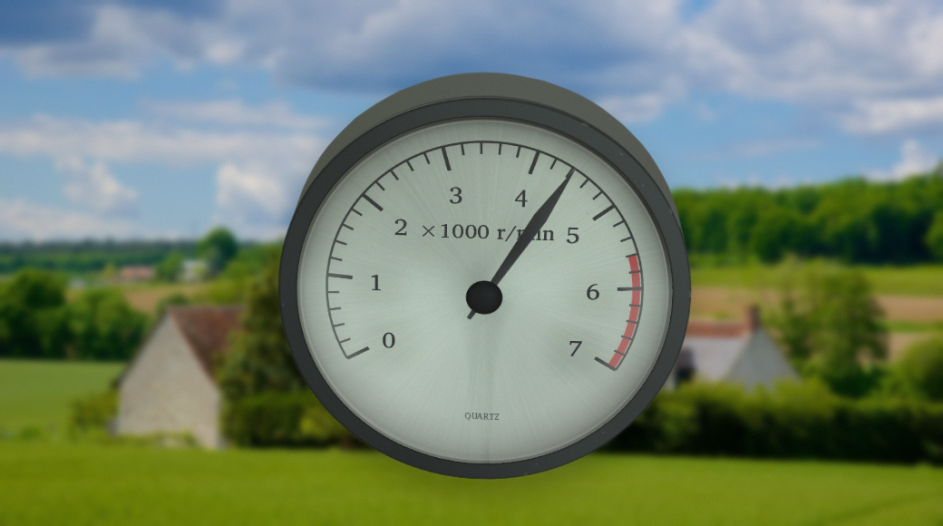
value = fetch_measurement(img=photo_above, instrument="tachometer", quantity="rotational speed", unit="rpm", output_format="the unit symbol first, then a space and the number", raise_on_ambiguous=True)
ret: rpm 4400
